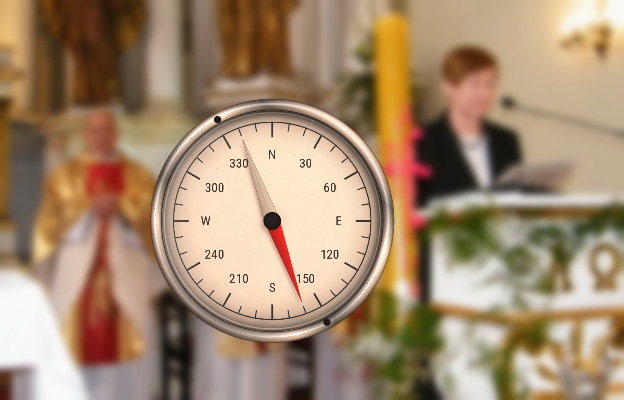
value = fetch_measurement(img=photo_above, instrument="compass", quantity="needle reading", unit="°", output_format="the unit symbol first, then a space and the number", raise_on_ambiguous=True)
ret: ° 160
